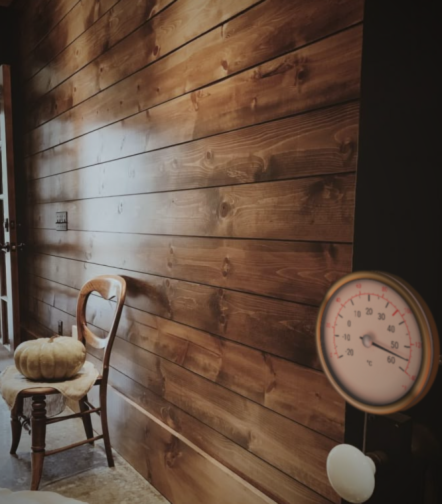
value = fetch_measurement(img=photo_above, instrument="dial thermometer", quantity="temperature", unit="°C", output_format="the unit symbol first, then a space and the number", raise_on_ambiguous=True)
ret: °C 55
